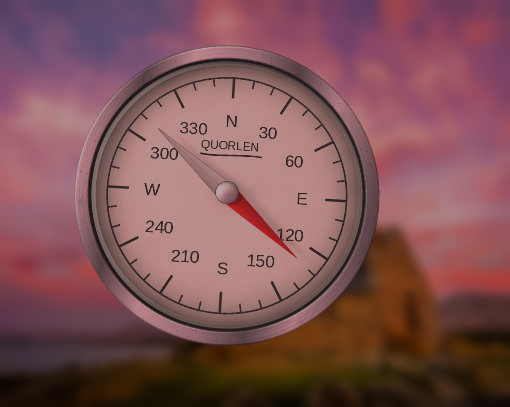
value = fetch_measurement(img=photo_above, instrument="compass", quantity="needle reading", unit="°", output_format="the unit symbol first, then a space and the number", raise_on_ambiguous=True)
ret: ° 130
